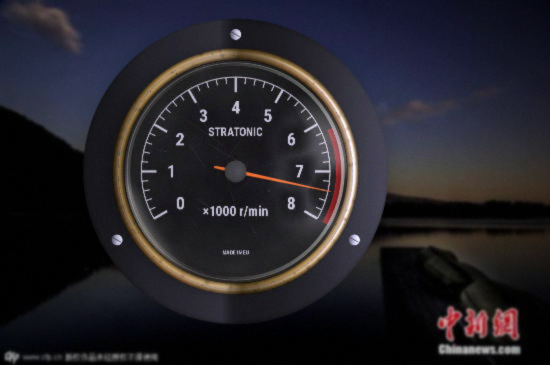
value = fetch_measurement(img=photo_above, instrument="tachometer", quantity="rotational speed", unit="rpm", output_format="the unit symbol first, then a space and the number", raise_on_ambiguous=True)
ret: rpm 7400
